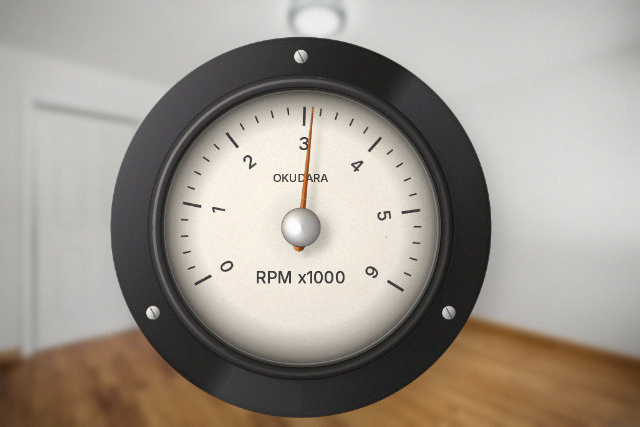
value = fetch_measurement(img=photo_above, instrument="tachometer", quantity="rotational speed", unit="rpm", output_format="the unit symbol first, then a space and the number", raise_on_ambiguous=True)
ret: rpm 3100
